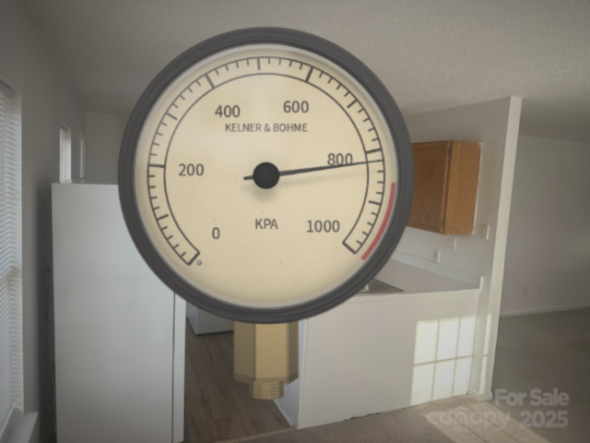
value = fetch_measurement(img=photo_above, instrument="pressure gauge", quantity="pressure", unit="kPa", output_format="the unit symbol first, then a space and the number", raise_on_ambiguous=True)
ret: kPa 820
